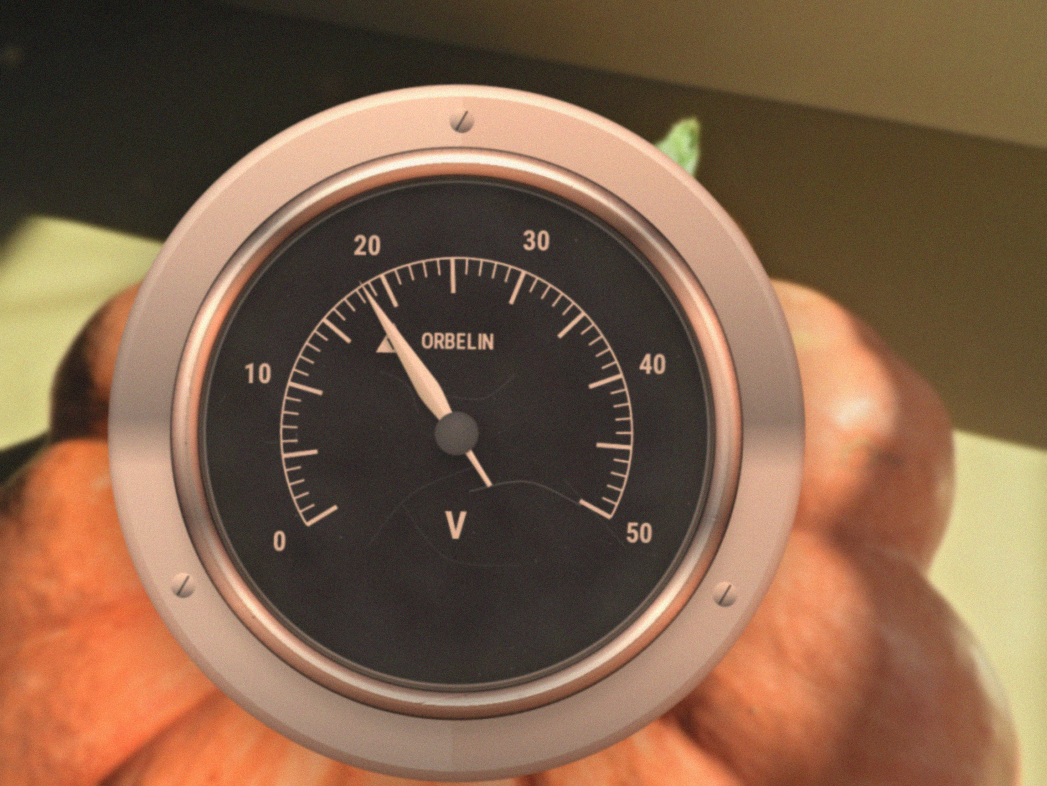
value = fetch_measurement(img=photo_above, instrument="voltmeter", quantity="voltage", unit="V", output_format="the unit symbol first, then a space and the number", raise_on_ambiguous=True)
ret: V 18.5
